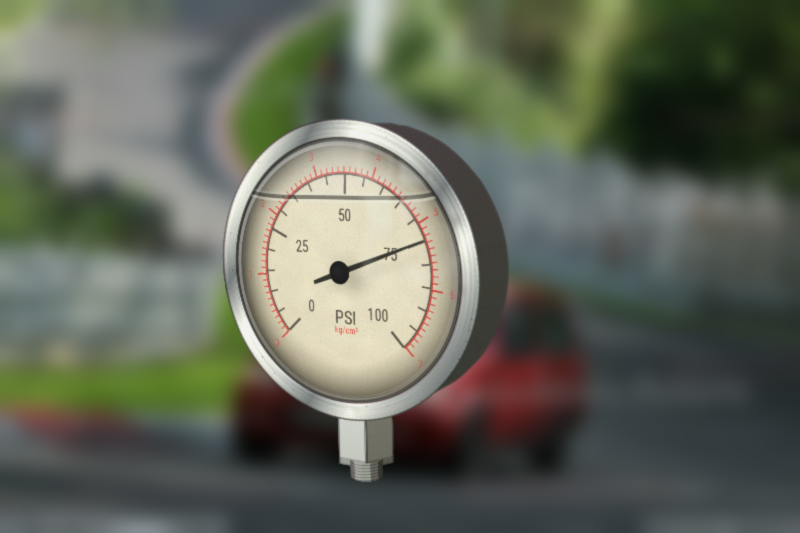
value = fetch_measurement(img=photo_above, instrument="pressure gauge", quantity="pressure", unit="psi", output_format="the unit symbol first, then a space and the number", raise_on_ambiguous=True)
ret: psi 75
